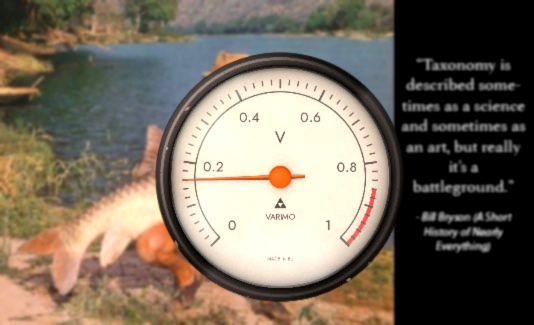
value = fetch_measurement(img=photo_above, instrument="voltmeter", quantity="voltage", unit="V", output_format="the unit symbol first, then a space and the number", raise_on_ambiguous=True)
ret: V 0.16
